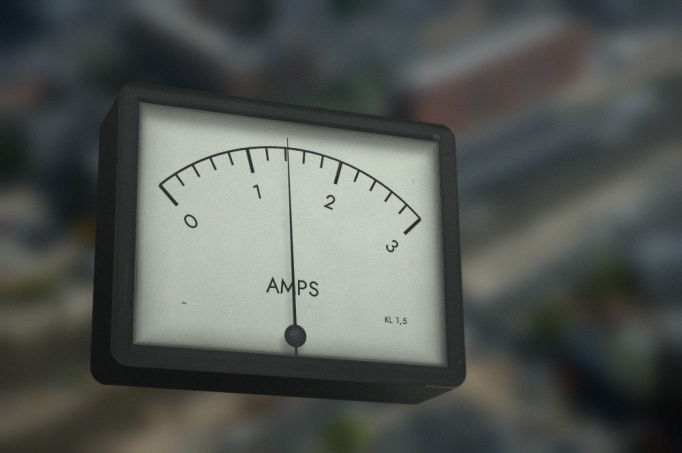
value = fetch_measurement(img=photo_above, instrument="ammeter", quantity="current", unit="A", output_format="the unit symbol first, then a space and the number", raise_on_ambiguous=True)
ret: A 1.4
